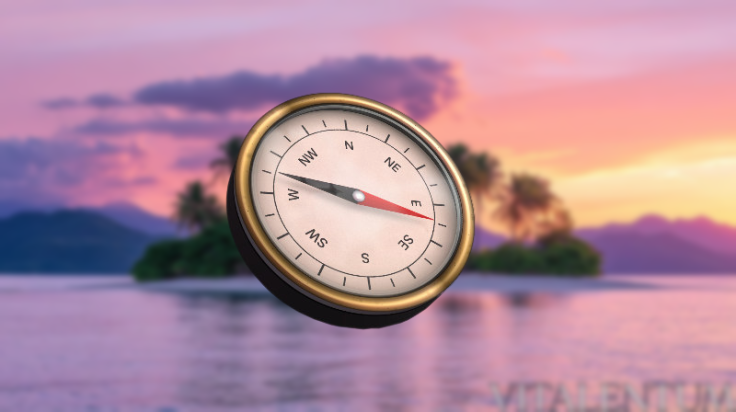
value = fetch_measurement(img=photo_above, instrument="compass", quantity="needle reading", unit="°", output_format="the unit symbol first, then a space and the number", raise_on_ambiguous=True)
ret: ° 105
